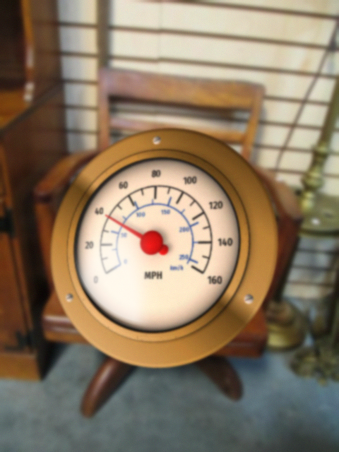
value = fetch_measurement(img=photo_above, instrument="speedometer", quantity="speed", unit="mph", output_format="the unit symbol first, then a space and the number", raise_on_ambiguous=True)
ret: mph 40
